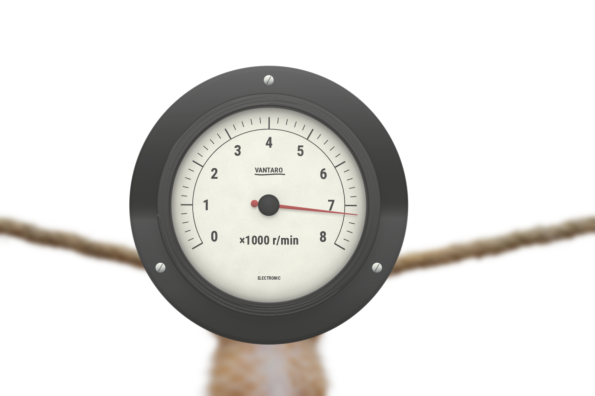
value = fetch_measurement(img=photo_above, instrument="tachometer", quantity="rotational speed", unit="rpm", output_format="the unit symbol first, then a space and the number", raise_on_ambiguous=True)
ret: rpm 7200
